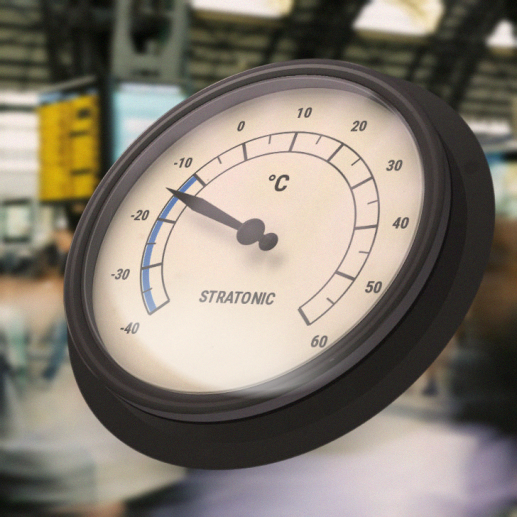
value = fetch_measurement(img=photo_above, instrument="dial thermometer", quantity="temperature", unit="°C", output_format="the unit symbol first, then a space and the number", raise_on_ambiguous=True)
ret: °C -15
